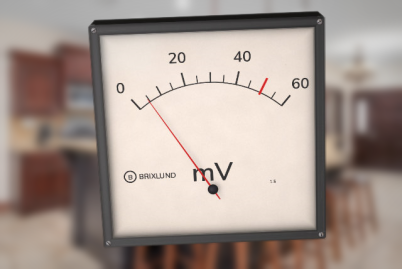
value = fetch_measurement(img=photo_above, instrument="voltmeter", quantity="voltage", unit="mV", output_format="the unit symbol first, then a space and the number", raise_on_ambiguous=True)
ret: mV 5
